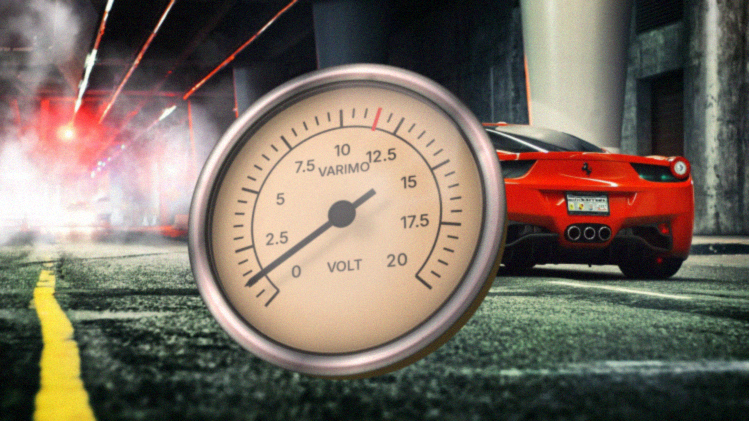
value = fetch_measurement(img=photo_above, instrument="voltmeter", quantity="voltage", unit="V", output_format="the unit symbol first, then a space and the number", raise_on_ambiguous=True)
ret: V 1
